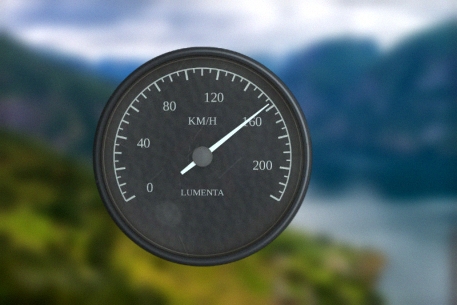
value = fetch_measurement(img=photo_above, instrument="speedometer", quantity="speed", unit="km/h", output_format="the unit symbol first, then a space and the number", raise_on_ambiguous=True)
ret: km/h 157.5
